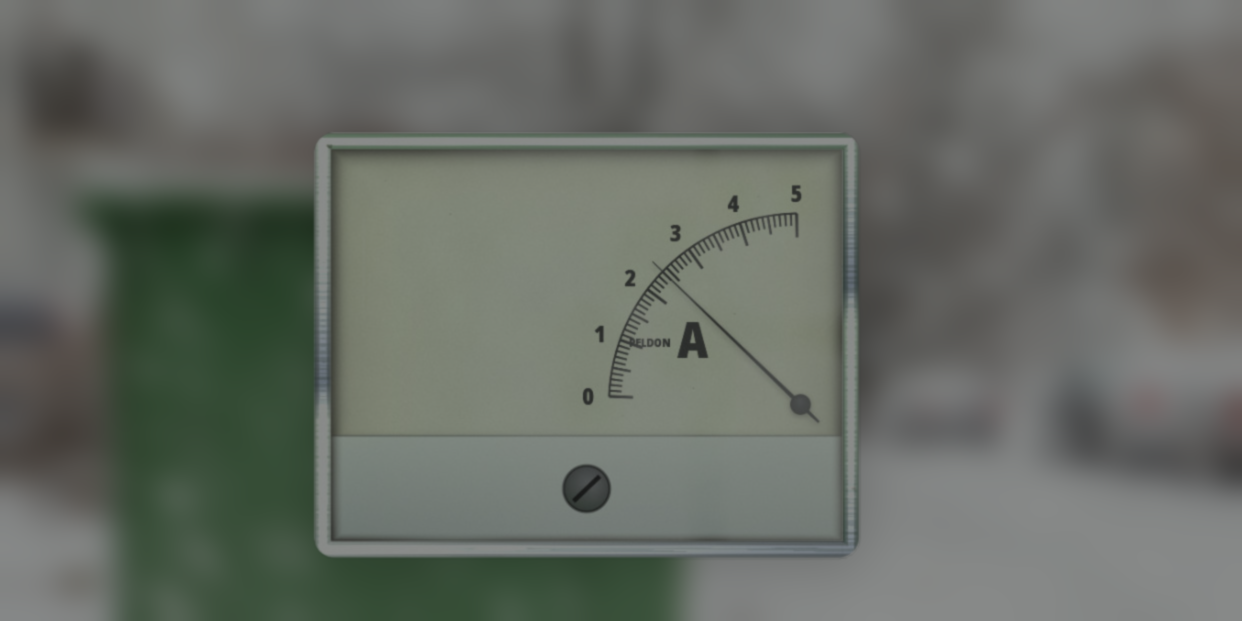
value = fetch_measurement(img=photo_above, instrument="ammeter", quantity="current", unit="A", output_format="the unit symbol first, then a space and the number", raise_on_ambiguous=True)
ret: A 2.4
